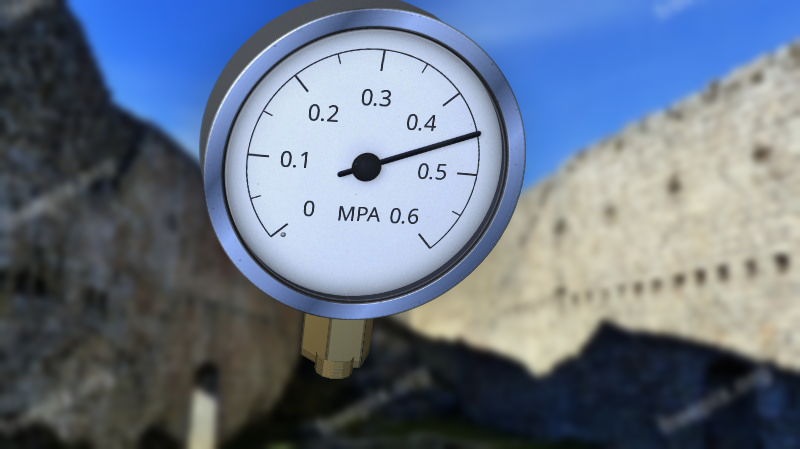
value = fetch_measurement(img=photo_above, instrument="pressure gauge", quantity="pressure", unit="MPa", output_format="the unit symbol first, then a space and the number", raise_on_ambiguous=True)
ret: MPa 0.45
